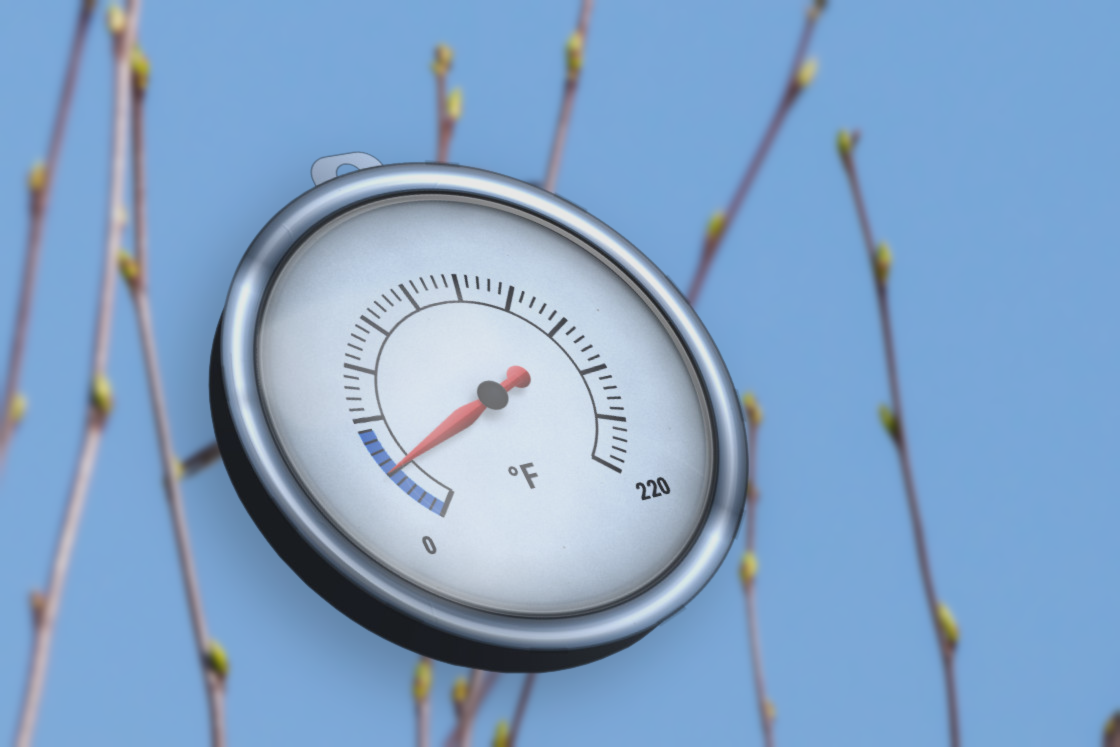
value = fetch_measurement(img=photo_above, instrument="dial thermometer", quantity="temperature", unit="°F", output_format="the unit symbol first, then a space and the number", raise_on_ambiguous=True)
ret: °F 20
